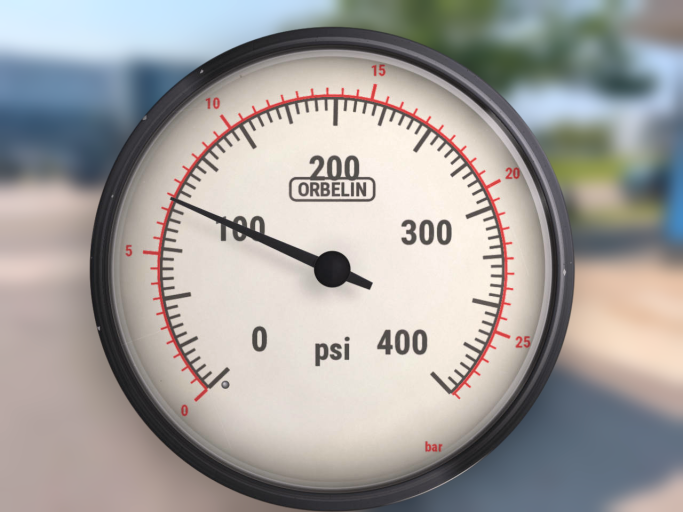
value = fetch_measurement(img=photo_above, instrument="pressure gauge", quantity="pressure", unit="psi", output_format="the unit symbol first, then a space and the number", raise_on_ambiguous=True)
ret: psi 100
